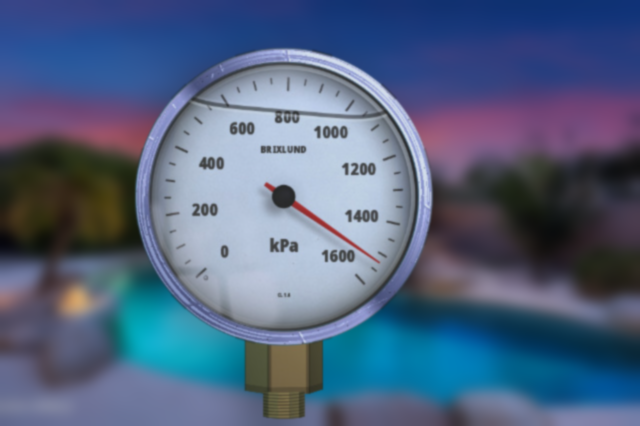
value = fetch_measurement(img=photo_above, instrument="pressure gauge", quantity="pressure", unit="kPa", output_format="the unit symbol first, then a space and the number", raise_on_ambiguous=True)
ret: kPa 1525
